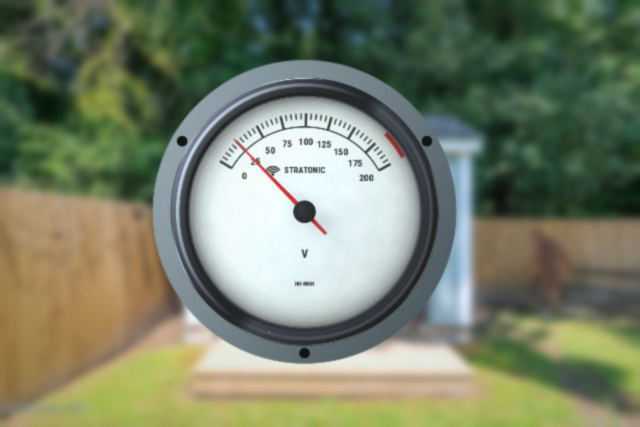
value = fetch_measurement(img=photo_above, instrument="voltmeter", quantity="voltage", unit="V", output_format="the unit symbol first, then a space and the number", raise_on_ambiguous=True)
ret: V 25
